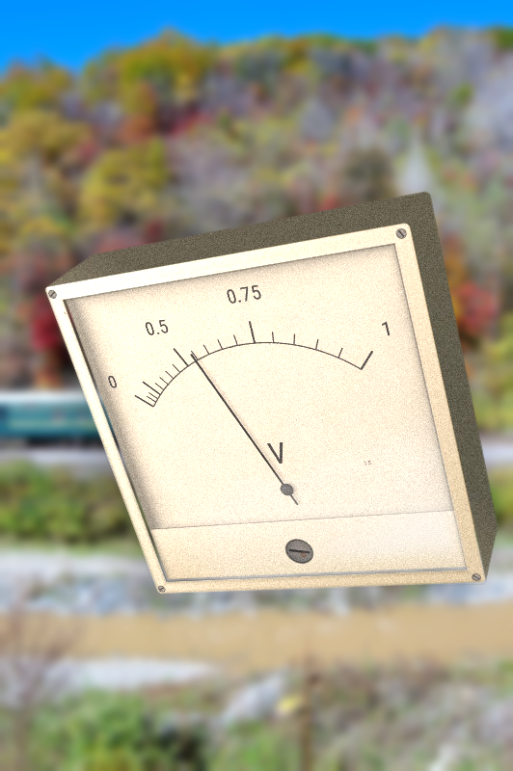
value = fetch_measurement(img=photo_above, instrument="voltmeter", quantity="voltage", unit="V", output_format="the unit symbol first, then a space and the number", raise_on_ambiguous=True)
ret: V 0.55
